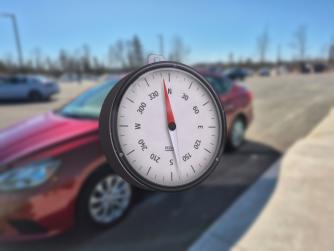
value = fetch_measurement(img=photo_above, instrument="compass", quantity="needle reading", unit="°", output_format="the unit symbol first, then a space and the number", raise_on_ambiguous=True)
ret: ° 350
